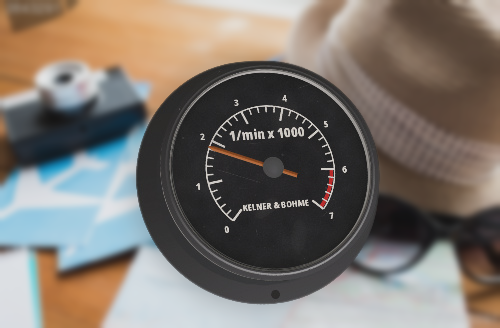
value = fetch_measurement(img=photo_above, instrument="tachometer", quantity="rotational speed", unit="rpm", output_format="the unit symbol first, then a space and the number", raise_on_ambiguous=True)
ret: rpm 1800
